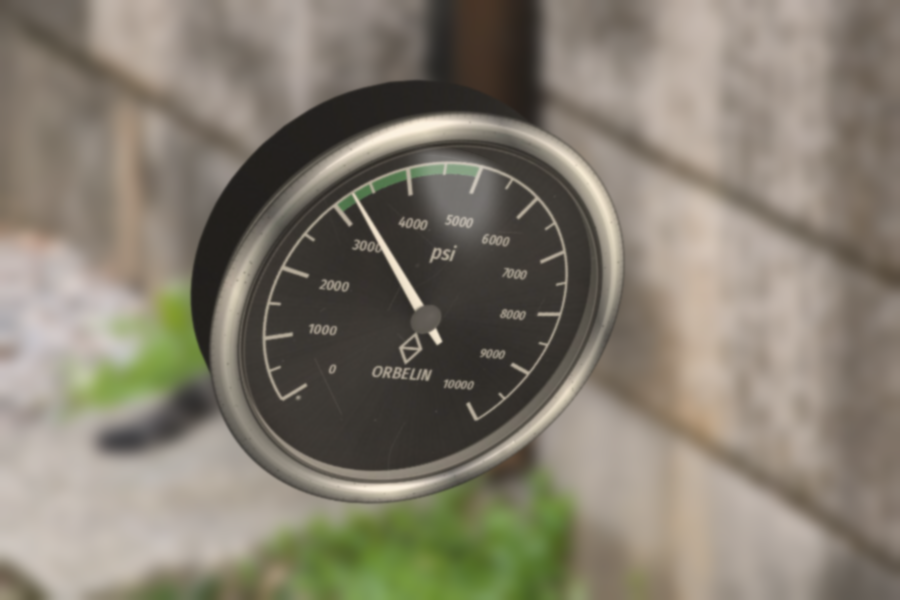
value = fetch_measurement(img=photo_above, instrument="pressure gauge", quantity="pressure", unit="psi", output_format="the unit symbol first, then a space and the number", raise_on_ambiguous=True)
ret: psi 3250
